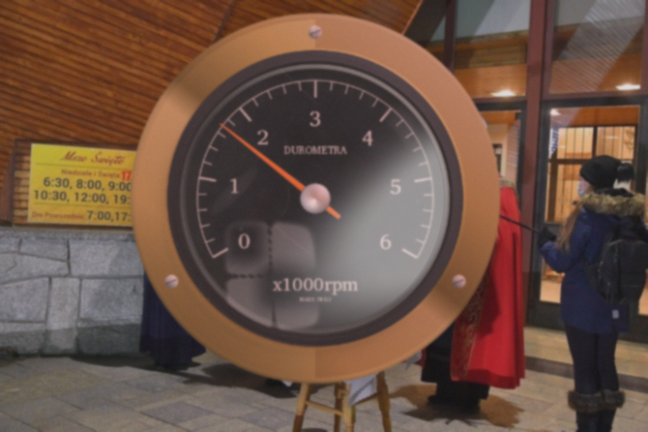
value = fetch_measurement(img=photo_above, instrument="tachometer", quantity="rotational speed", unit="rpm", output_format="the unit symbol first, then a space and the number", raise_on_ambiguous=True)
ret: rpm 1700
